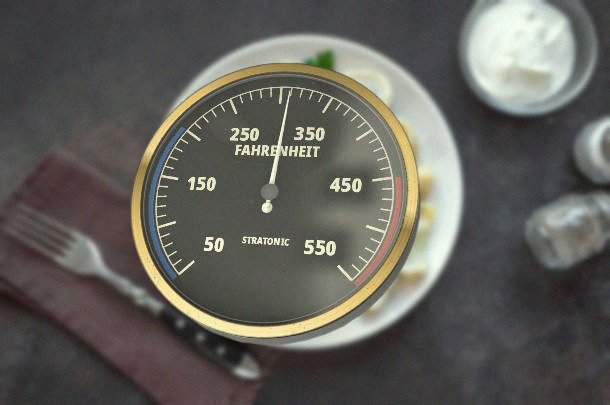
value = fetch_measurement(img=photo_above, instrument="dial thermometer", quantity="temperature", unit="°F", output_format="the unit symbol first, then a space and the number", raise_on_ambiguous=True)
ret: °F 310
